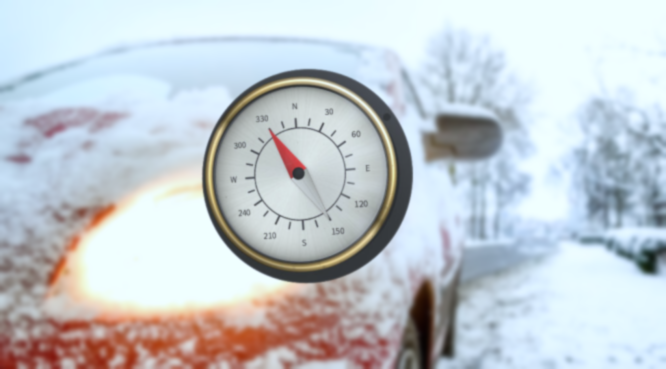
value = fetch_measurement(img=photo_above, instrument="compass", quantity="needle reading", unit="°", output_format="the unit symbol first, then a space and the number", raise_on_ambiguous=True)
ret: ° 330
